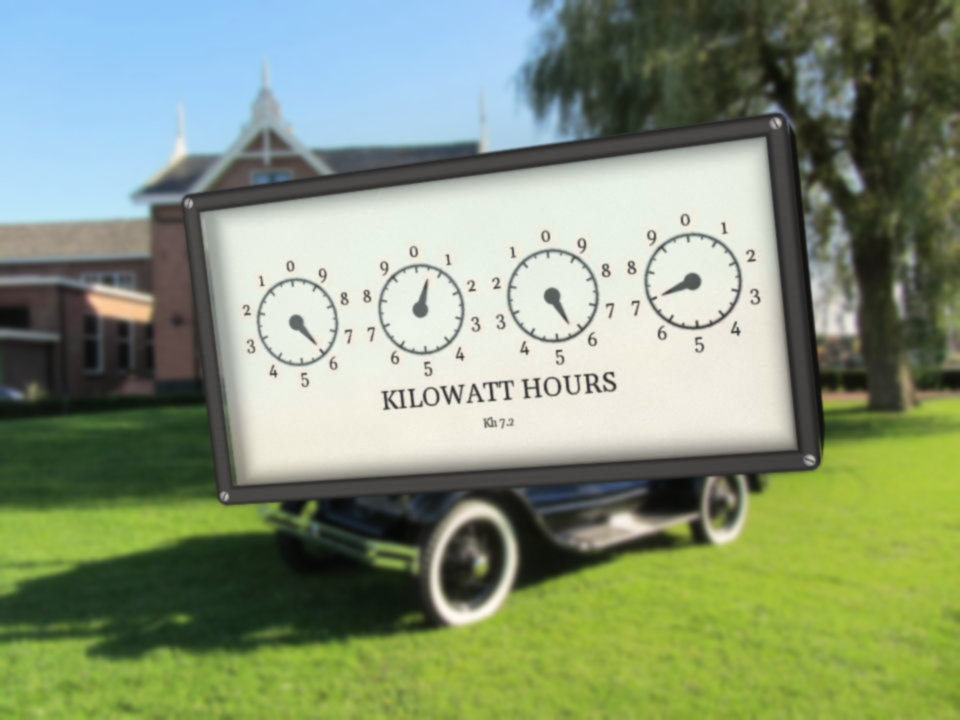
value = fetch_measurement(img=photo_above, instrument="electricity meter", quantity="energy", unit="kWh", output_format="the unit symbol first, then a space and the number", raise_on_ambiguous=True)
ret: kWh 6057
